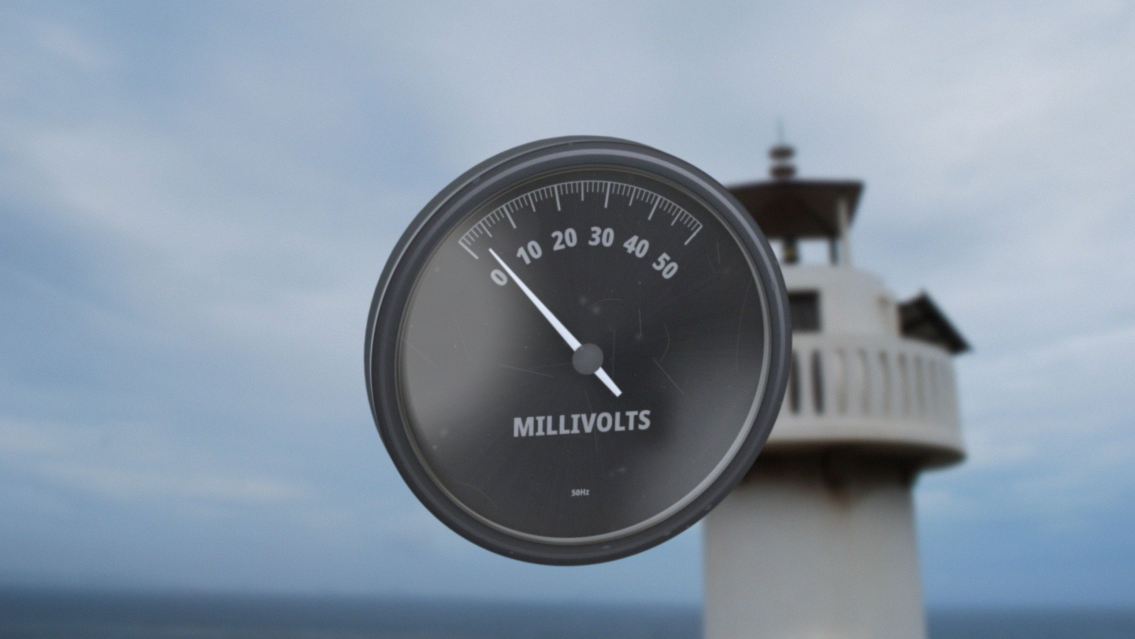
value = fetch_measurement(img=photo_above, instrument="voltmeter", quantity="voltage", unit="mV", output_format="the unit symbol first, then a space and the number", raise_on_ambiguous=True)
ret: mV 3
